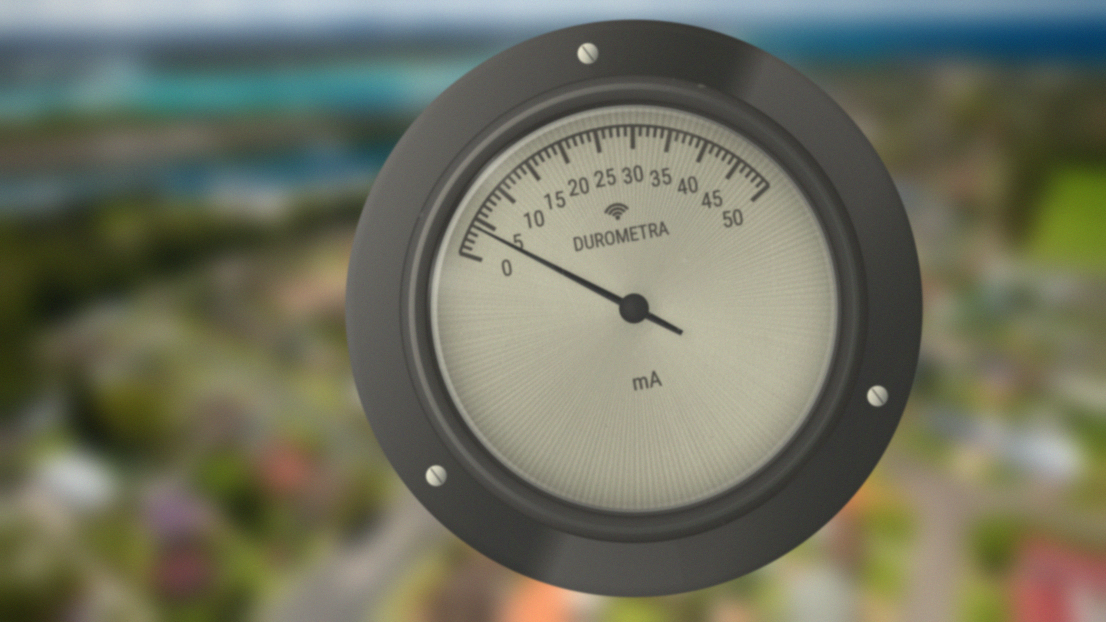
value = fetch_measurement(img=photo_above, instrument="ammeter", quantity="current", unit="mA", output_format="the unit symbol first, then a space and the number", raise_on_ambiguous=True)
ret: mA 4
